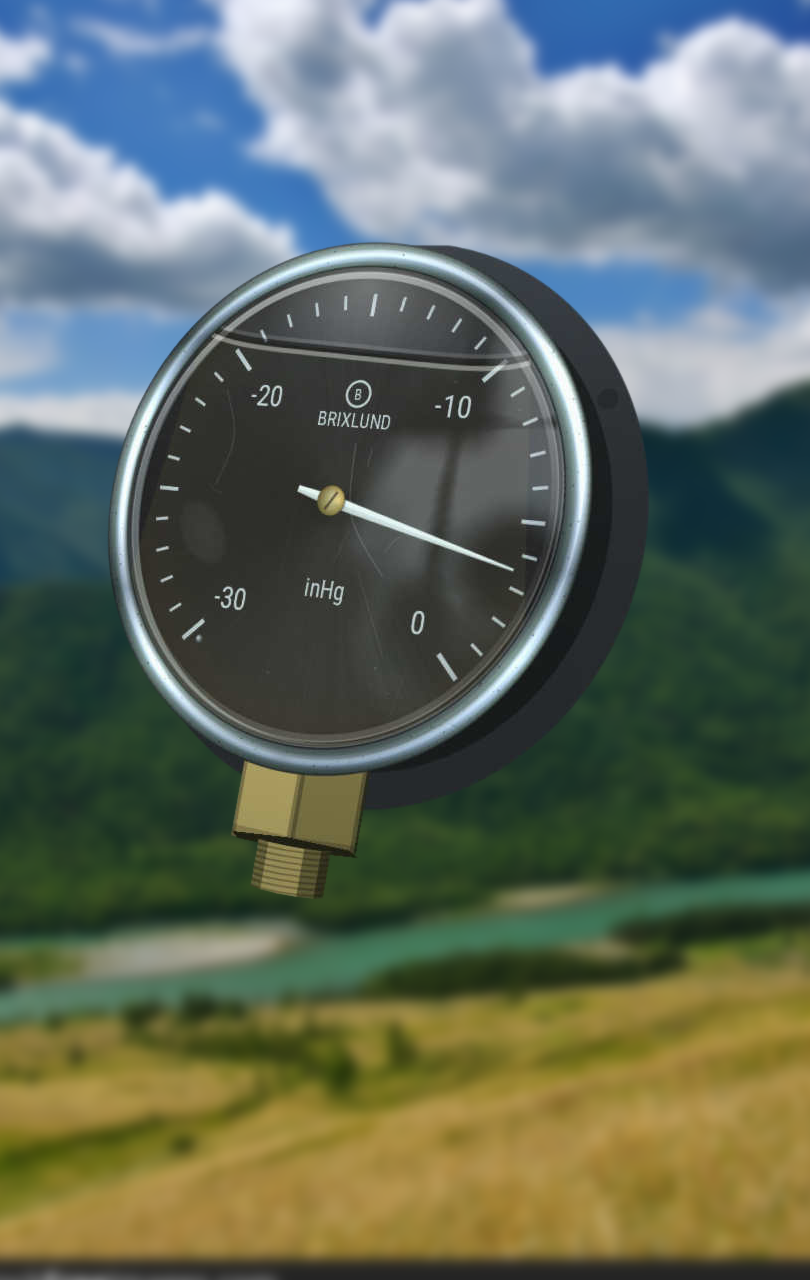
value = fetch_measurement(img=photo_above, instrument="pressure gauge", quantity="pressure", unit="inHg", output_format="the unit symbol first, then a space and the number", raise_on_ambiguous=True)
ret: inHg -3.5
